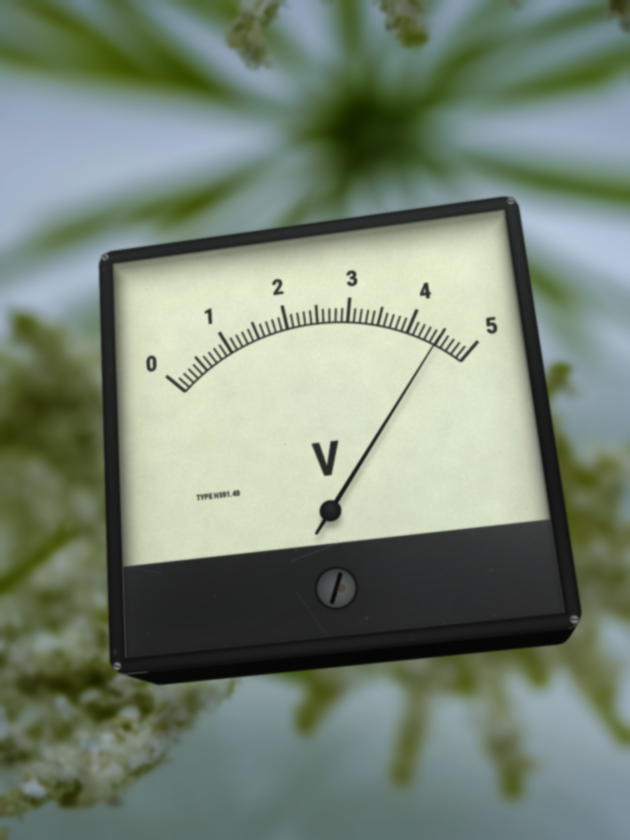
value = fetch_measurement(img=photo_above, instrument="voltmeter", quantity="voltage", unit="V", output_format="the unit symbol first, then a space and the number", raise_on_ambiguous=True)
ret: V 4.5
